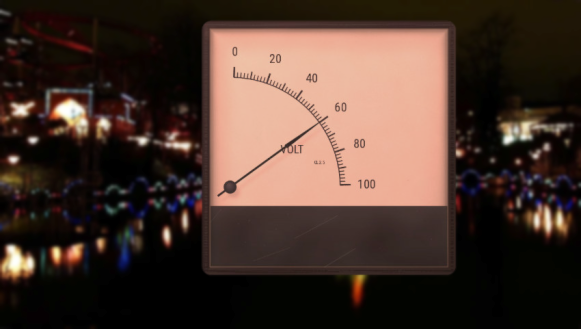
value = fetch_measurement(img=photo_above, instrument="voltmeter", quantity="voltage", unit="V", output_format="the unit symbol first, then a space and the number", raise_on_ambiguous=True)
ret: V 60
